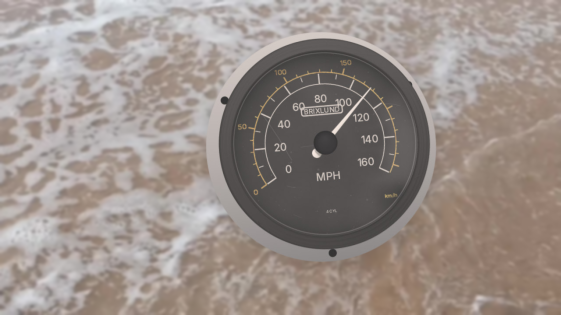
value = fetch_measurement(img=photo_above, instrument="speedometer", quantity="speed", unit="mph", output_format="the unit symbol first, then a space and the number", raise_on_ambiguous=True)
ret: mph 110
